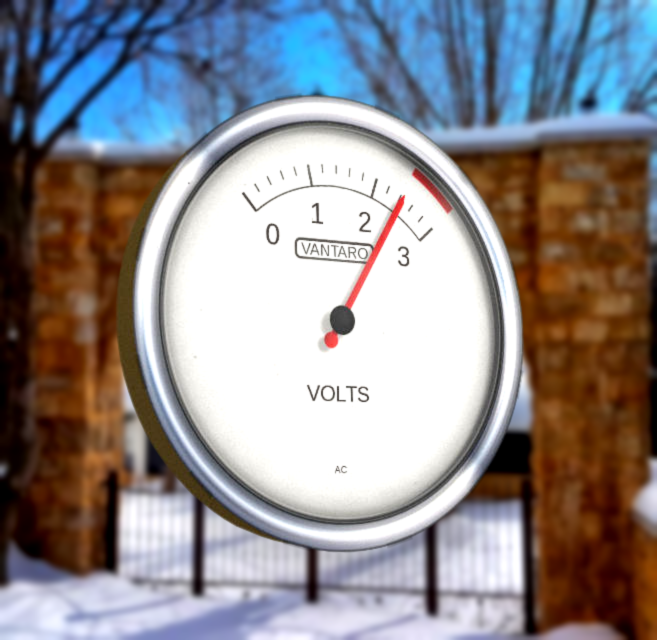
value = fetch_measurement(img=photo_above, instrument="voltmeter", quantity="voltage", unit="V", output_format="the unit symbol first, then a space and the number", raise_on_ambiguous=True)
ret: V 2.4
